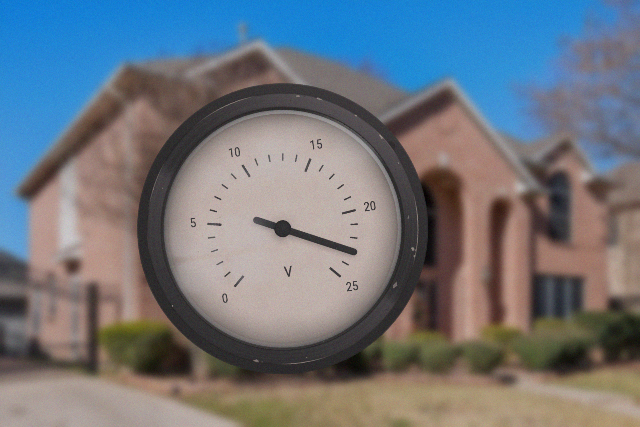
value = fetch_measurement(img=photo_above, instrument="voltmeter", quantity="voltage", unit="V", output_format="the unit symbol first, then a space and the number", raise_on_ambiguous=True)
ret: V 23
